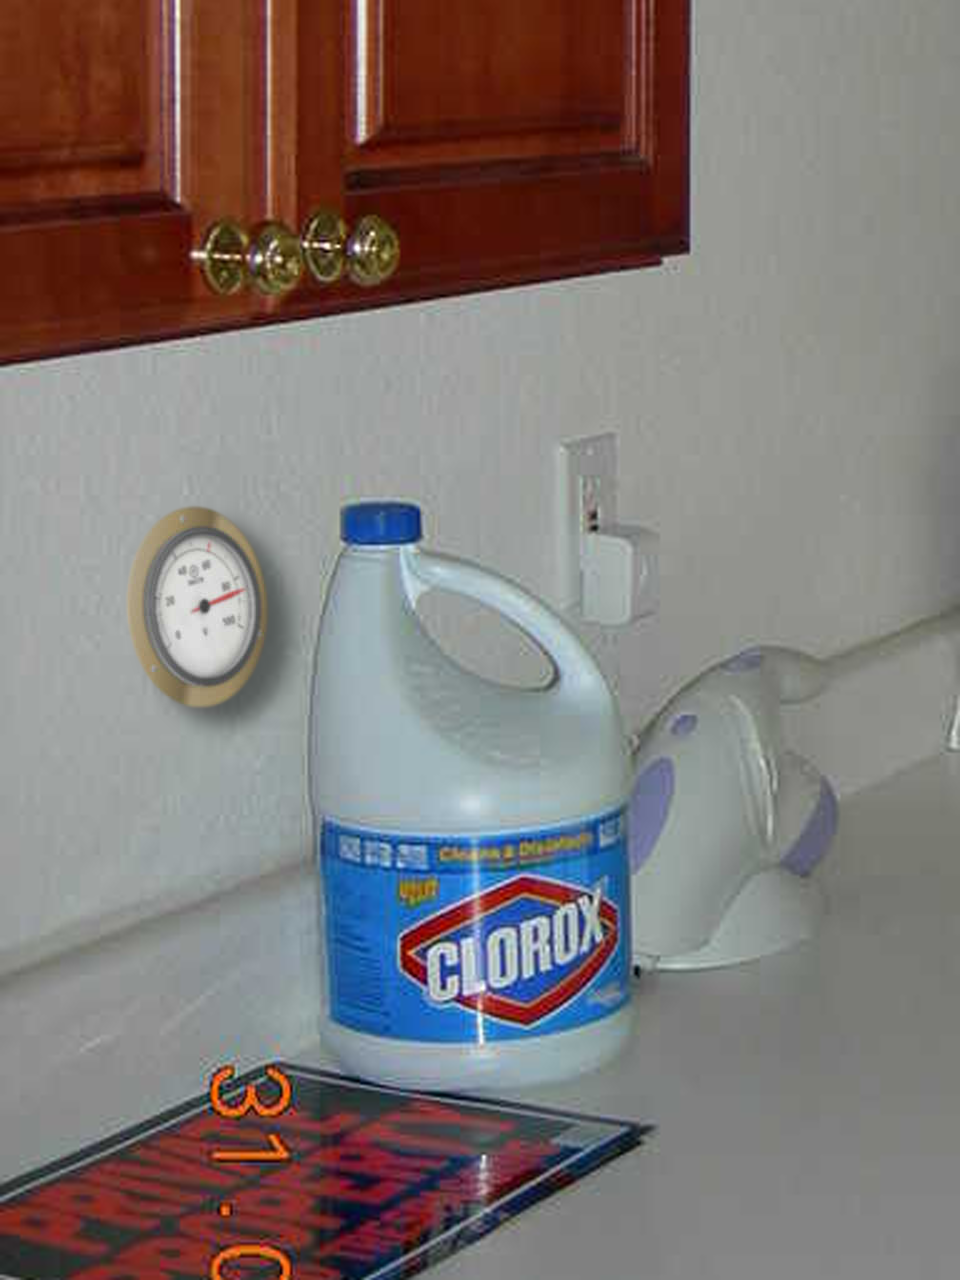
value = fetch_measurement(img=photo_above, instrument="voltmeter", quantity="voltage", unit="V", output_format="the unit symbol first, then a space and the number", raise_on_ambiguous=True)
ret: V 85
